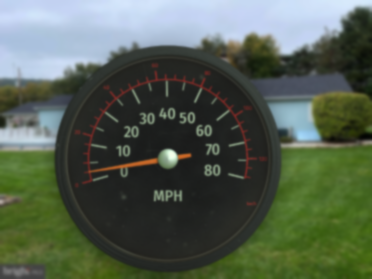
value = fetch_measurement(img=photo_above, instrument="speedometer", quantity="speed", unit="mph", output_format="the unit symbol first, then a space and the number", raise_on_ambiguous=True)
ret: mph 2.5
